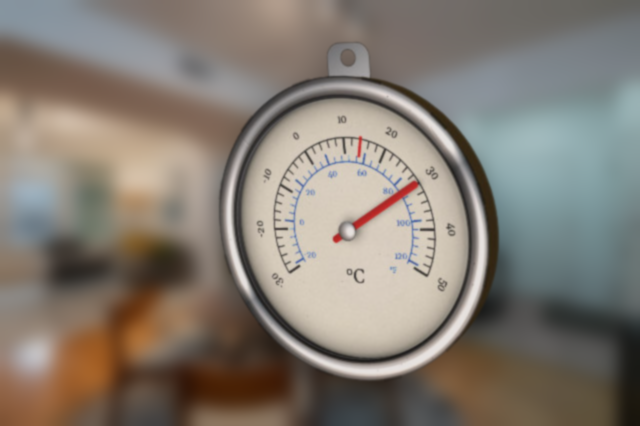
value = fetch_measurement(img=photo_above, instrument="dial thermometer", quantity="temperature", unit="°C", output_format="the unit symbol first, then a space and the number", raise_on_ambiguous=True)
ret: °C 30
